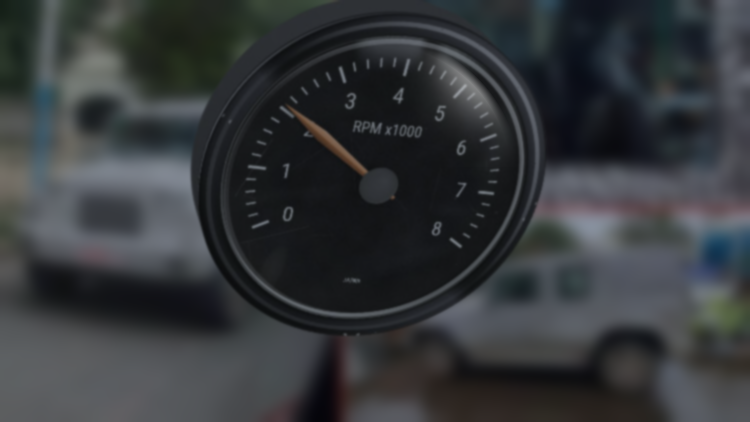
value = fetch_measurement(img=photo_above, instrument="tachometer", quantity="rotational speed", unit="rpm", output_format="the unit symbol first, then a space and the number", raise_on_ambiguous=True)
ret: rpm 2100
